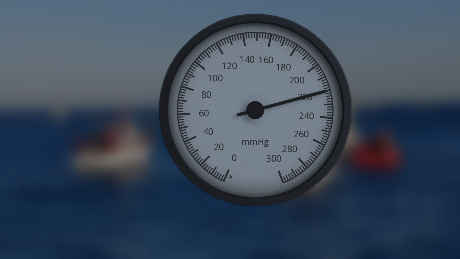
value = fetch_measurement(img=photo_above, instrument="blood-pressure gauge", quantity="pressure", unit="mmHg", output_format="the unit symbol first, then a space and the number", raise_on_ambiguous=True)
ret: mmHg 220
